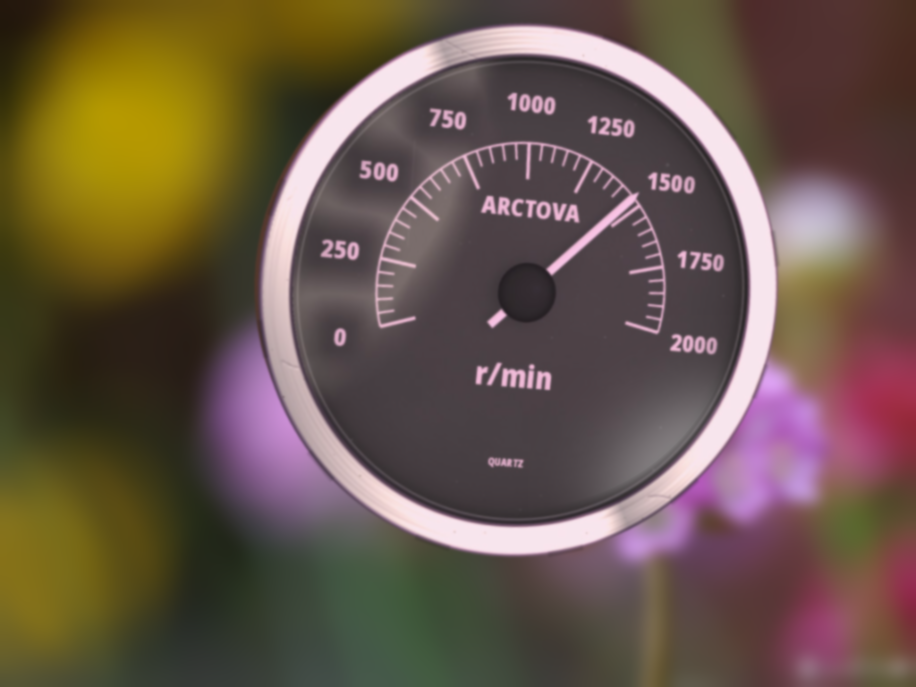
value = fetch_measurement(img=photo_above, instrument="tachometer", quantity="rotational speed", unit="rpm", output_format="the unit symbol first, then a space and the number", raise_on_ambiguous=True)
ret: rpm 1450
